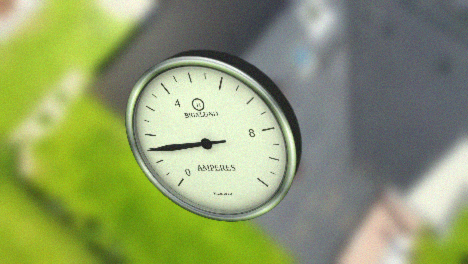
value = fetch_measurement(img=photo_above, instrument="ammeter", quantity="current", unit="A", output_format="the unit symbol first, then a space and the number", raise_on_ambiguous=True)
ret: A 1.5
